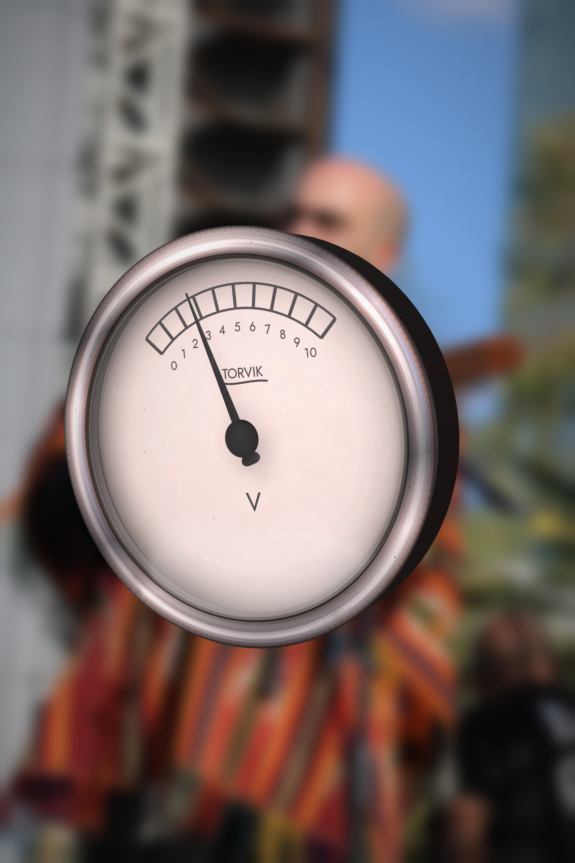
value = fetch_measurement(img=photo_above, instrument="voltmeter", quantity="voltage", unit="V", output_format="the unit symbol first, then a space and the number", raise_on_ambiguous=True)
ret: V 3
